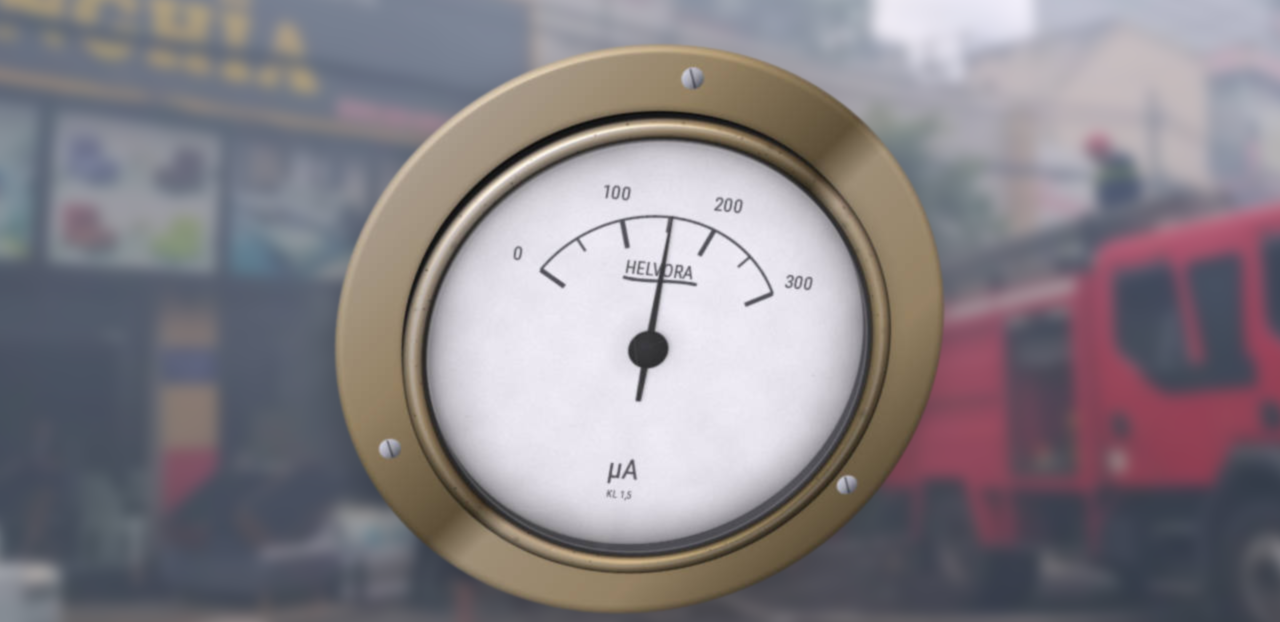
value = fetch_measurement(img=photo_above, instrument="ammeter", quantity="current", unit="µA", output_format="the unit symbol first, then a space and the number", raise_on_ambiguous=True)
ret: µA 150
